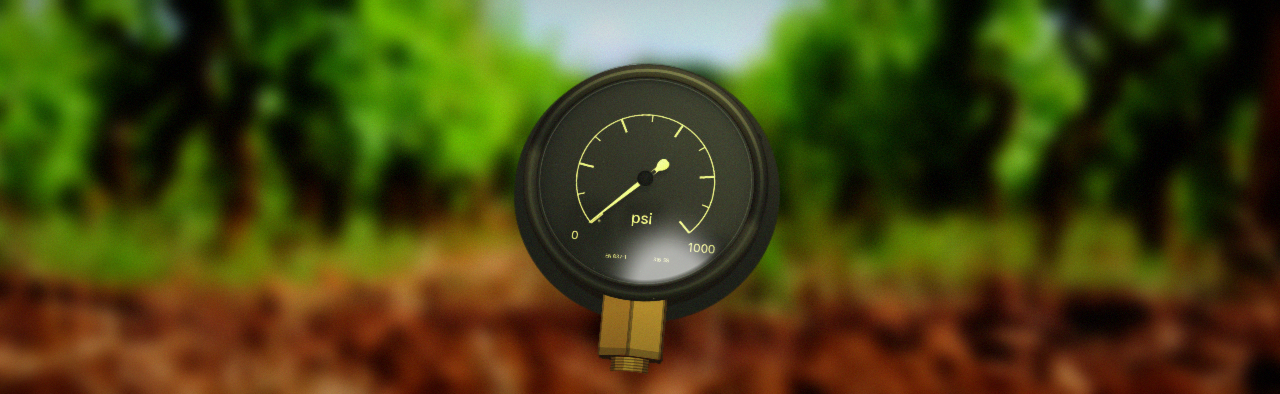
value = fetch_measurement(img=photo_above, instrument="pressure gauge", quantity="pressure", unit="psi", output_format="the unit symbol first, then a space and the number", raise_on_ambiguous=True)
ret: psi 0
